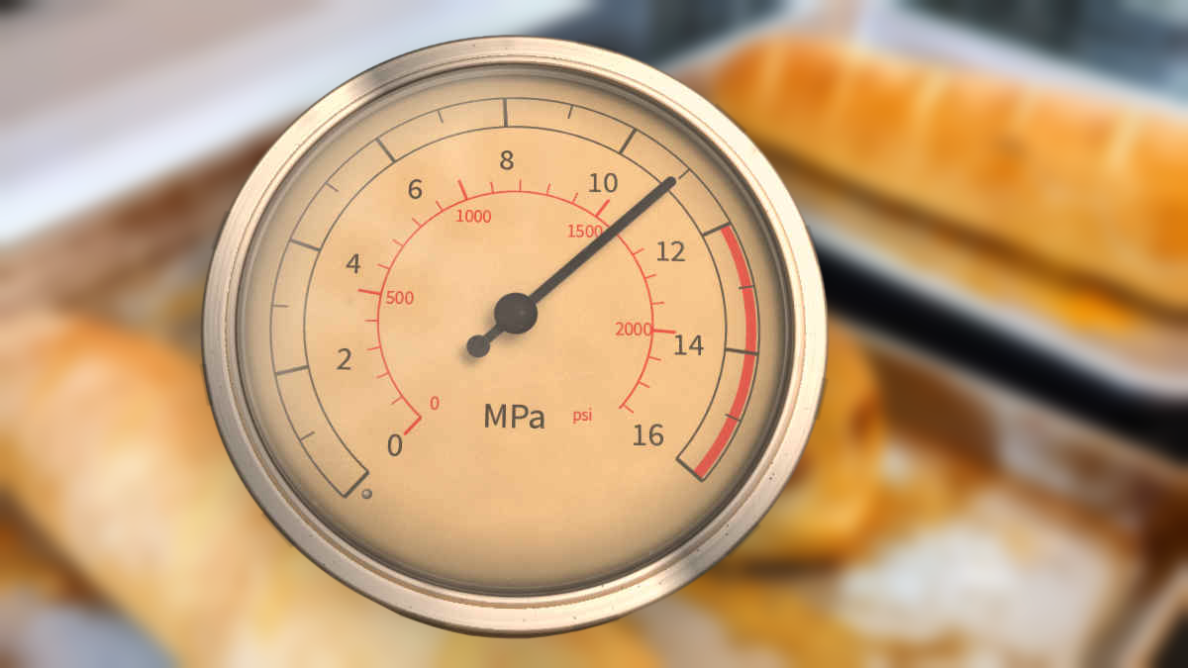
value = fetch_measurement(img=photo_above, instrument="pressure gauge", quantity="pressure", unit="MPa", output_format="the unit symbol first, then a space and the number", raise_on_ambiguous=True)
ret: MPa 11
